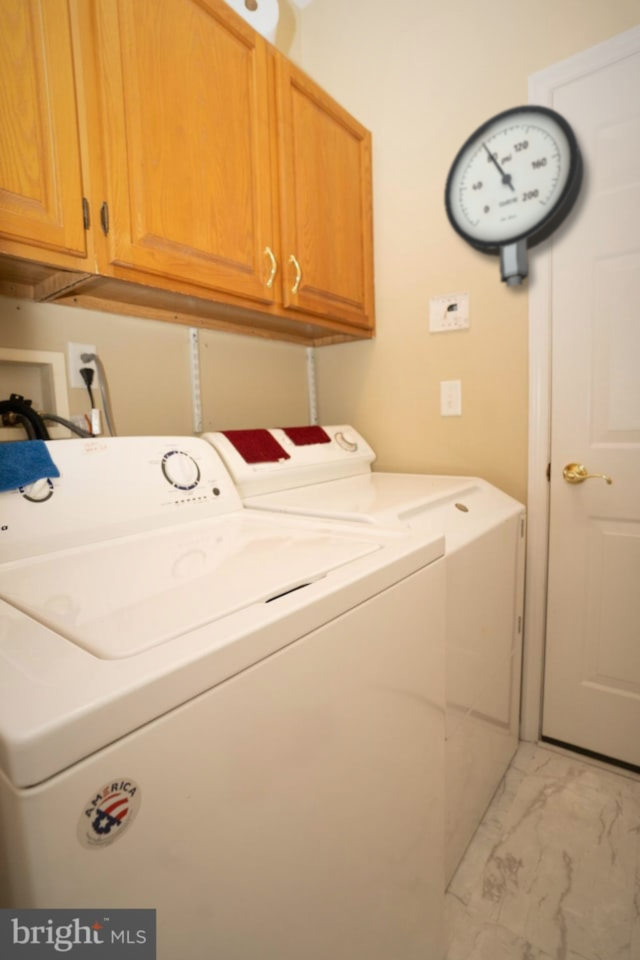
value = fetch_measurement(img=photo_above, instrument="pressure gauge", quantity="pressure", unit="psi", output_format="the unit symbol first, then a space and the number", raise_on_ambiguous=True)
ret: psi 80
